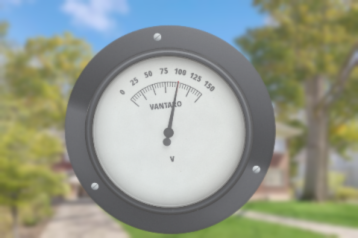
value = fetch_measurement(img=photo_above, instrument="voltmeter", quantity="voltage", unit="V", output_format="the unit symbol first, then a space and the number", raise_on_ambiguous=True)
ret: V 100
